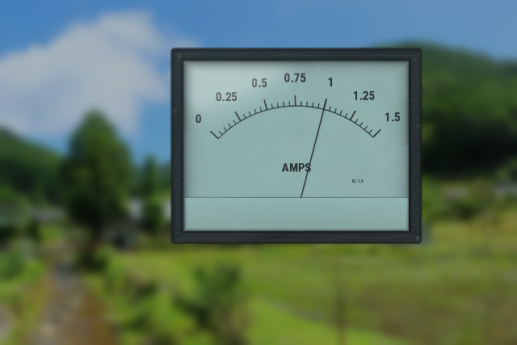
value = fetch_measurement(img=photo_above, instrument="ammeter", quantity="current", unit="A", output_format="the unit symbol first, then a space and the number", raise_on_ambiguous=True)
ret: A 1
